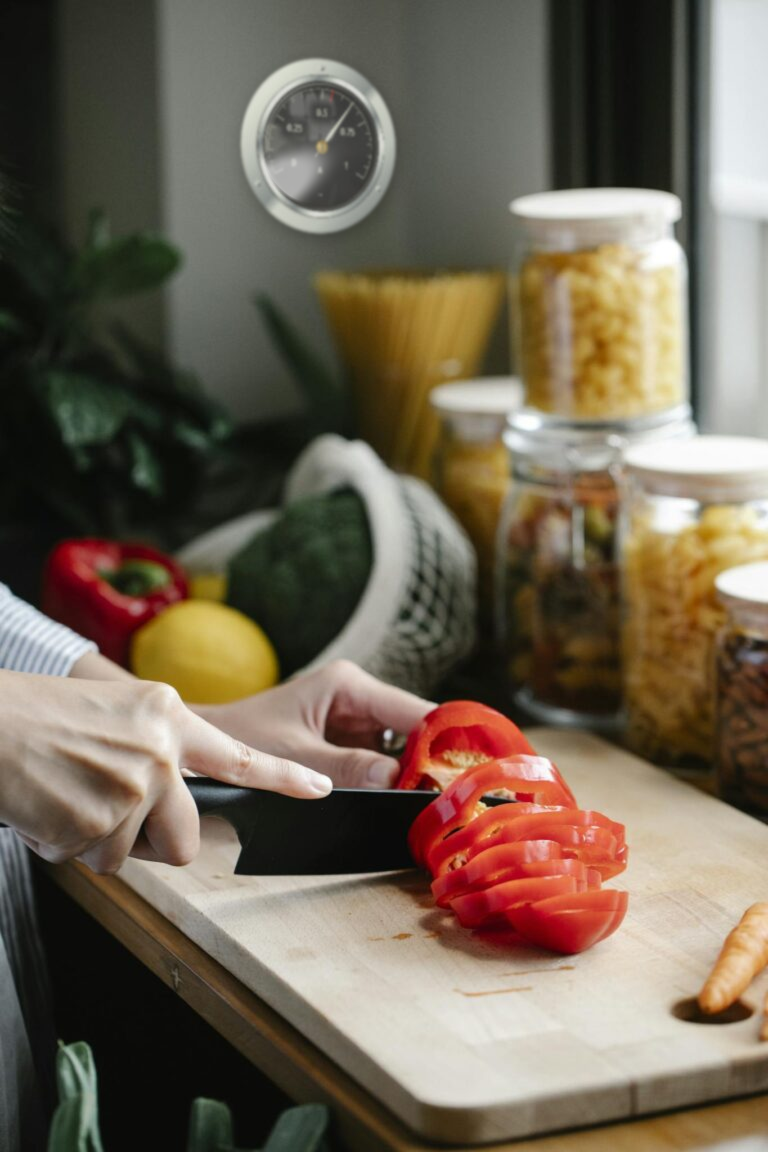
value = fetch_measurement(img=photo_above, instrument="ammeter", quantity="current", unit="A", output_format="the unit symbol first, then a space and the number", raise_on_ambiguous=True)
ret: A 0.65
